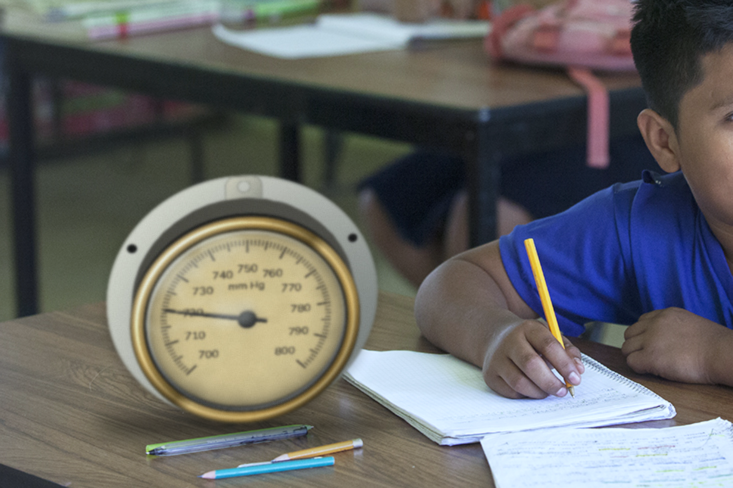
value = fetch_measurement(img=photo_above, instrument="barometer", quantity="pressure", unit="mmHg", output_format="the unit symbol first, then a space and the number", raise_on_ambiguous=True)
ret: mmHg 720
